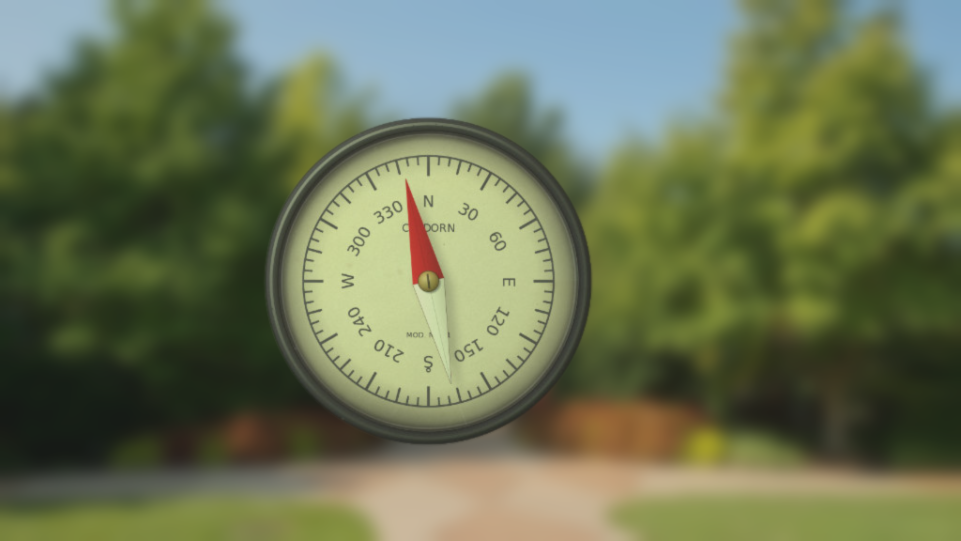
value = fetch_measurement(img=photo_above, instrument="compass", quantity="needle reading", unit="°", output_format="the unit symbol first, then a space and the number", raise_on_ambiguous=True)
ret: ° 347.5
